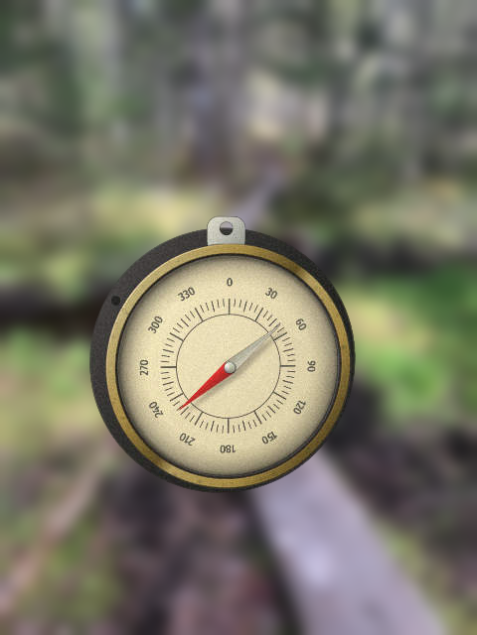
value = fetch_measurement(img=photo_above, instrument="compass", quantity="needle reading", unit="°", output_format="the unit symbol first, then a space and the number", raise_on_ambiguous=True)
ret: ° 230
